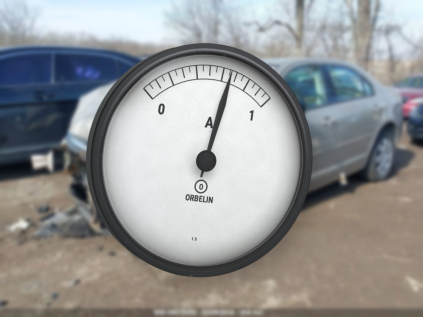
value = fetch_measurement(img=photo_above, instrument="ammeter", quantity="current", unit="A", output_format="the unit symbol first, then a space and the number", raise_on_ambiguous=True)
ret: A 0.65
